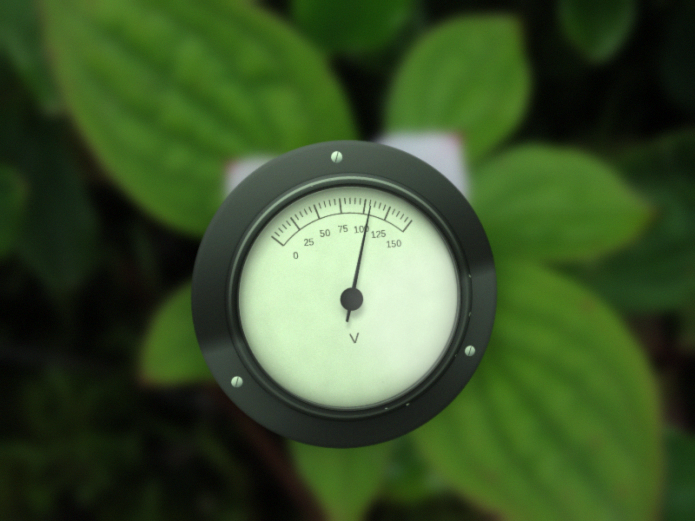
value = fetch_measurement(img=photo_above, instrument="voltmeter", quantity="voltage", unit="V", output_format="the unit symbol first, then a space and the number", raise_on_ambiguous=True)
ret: V 105
